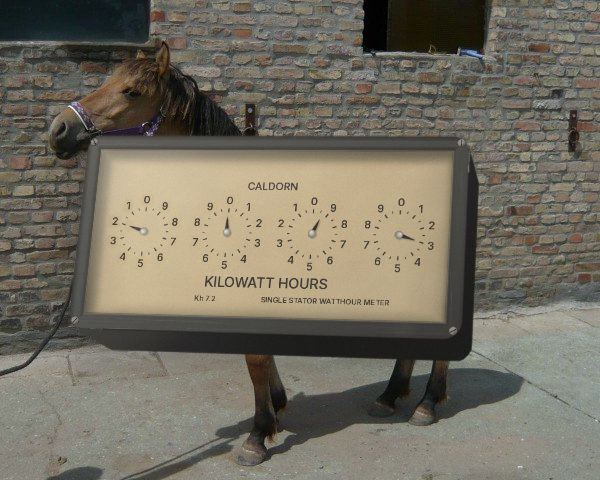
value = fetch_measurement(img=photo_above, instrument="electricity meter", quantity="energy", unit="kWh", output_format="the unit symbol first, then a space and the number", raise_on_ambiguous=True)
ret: kWh 1993
